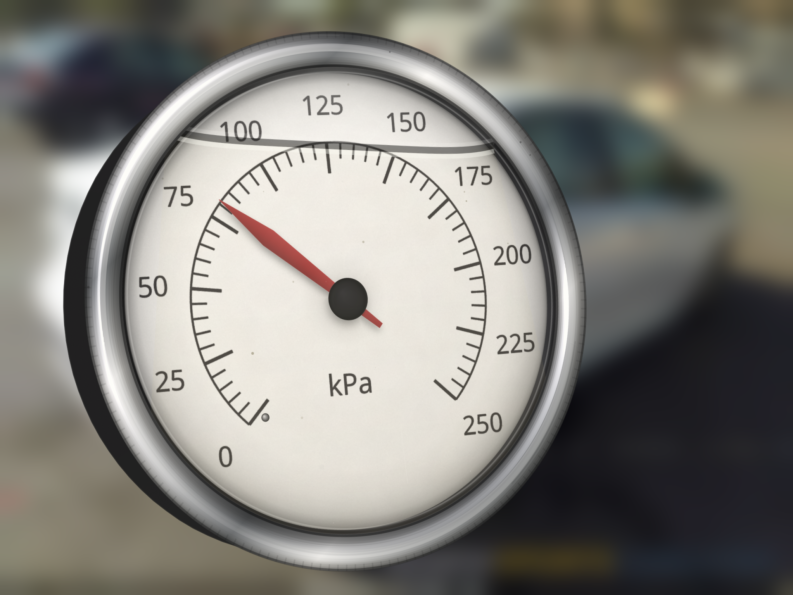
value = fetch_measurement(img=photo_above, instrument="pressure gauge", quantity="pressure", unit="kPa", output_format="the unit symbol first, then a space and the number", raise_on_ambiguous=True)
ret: kPa 80
